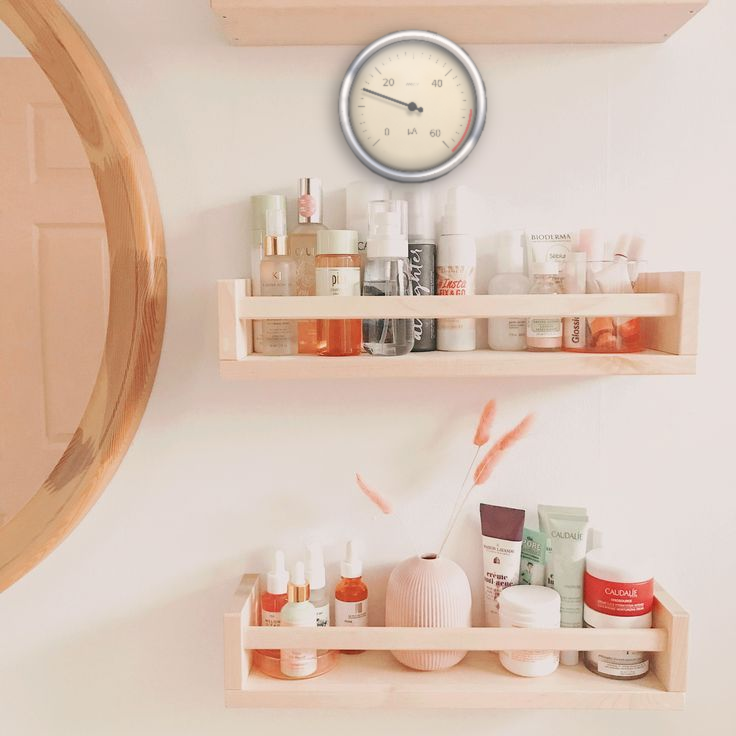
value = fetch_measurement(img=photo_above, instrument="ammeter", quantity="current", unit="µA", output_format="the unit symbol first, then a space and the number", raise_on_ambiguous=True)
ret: µA 14
